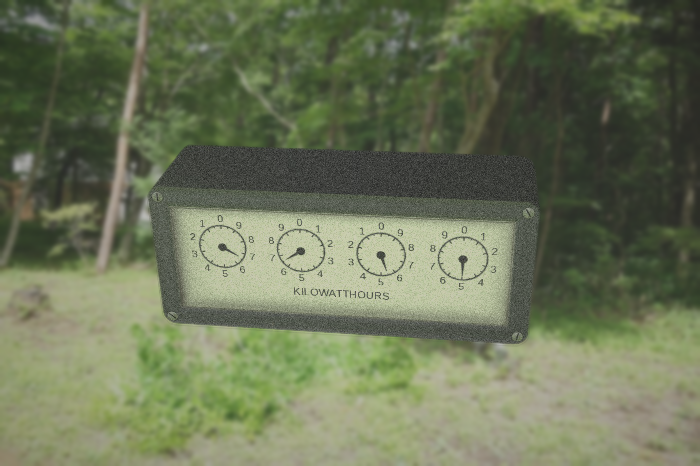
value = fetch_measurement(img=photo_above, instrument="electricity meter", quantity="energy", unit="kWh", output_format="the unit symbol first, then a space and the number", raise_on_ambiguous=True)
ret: kWh 6655
